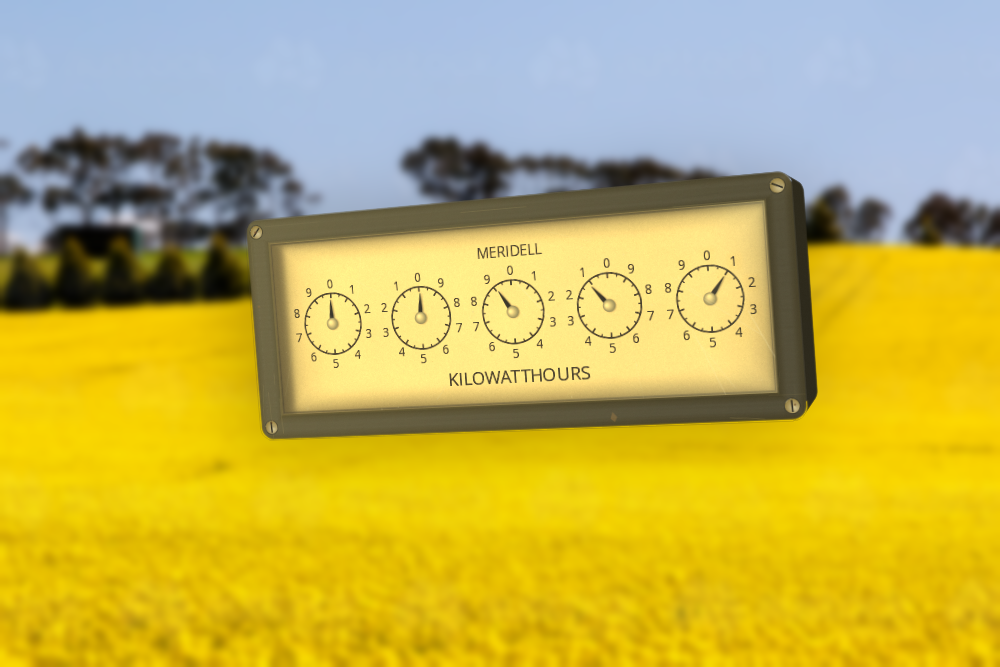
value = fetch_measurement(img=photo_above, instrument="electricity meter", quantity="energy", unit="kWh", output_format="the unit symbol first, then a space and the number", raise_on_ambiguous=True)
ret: kWh 99911
